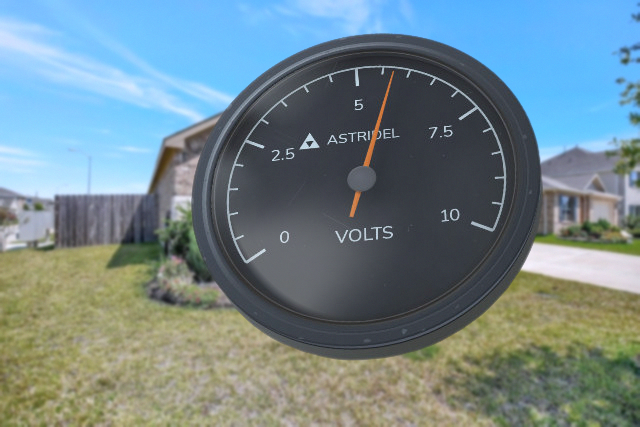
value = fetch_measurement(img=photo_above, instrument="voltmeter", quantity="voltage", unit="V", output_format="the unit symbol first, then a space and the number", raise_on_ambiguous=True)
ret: V 5.75
